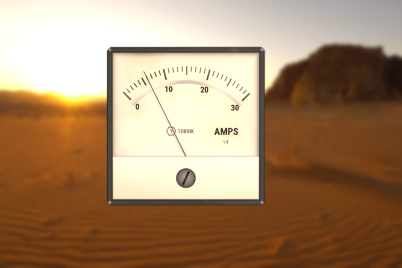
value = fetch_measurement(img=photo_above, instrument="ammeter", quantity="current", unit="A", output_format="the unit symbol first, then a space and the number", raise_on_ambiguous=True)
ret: A 6
